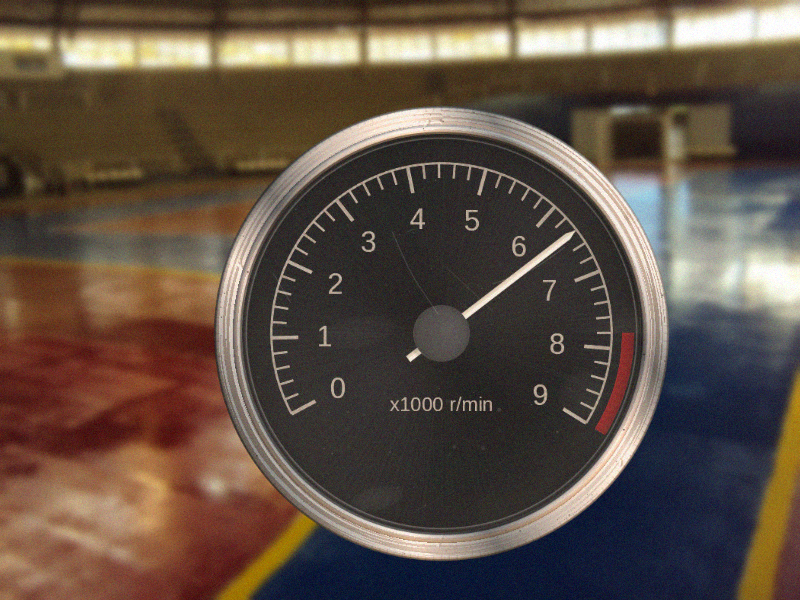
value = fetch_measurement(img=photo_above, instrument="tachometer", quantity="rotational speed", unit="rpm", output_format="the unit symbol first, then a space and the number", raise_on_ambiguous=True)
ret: rpm 6400
